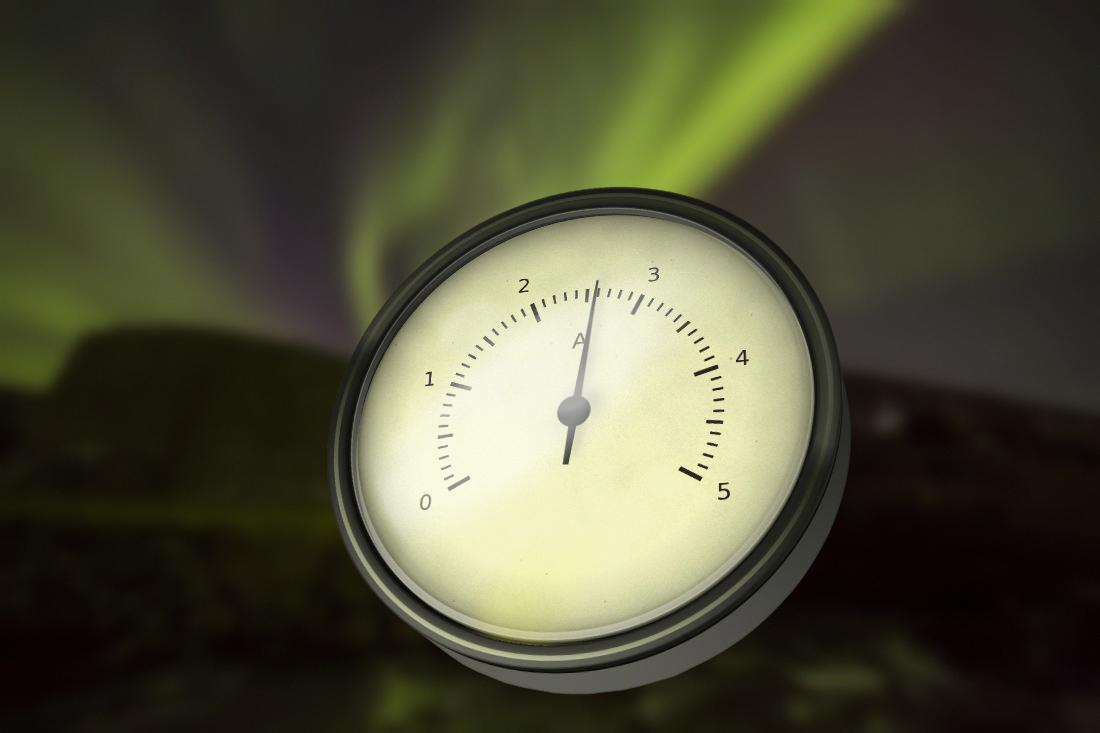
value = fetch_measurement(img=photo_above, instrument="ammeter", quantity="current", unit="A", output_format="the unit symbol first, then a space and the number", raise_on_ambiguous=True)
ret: A 2.6
